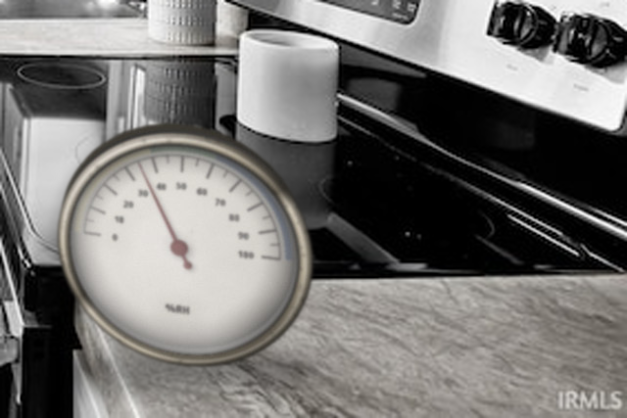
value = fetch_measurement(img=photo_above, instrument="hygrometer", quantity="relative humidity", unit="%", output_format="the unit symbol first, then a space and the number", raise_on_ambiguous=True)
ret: % 35
